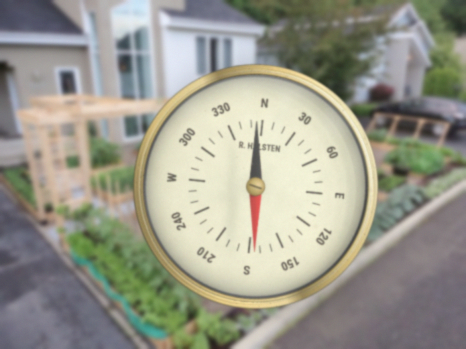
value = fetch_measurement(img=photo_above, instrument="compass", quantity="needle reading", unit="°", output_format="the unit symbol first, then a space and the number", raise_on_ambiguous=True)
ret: ° 175
